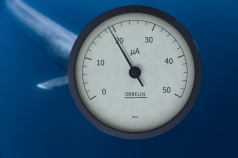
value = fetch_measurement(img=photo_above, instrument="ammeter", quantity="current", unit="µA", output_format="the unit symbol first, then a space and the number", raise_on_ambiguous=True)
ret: µA 19
